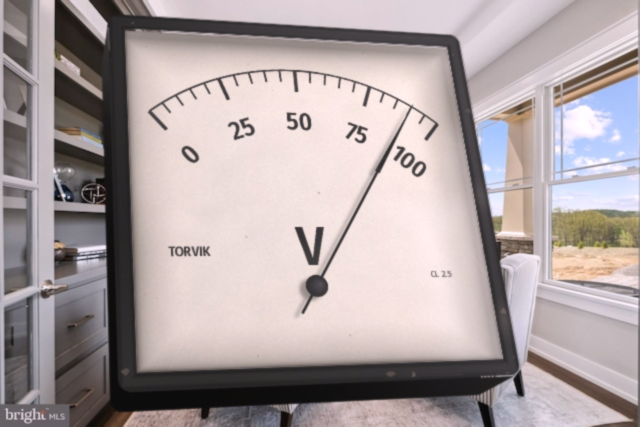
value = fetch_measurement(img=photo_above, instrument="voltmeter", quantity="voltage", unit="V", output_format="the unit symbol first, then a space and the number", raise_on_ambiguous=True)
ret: V 90
